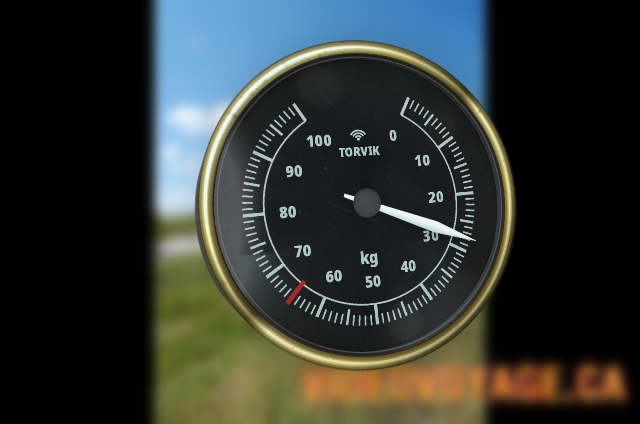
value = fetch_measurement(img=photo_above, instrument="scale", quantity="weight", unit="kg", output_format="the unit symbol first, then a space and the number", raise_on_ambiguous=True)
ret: kg 28
